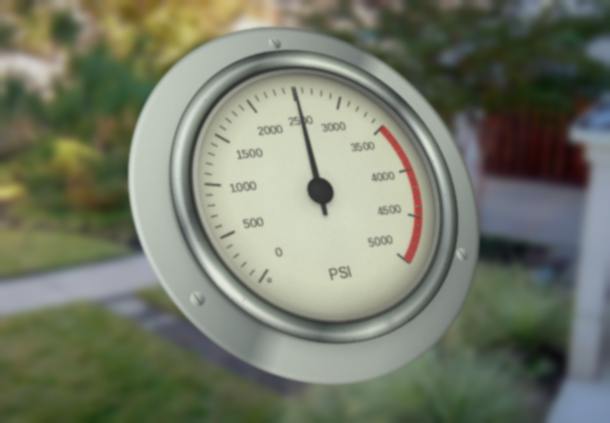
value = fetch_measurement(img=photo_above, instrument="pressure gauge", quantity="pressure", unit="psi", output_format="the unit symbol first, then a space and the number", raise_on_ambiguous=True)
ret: psi 2500
